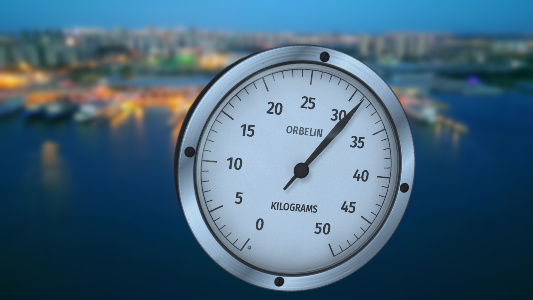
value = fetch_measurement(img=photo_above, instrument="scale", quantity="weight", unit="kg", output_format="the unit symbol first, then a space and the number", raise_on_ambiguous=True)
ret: kg 31
